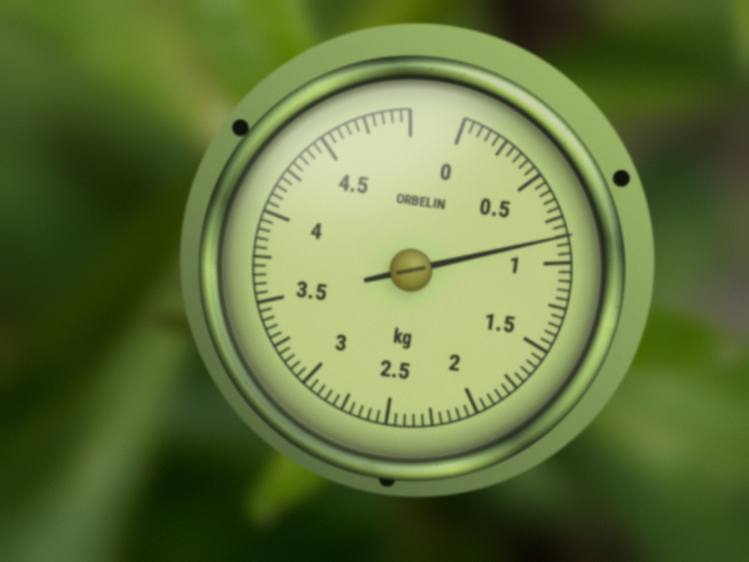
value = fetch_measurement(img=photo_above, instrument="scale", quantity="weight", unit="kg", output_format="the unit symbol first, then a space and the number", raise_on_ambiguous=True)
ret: kg 0.85
